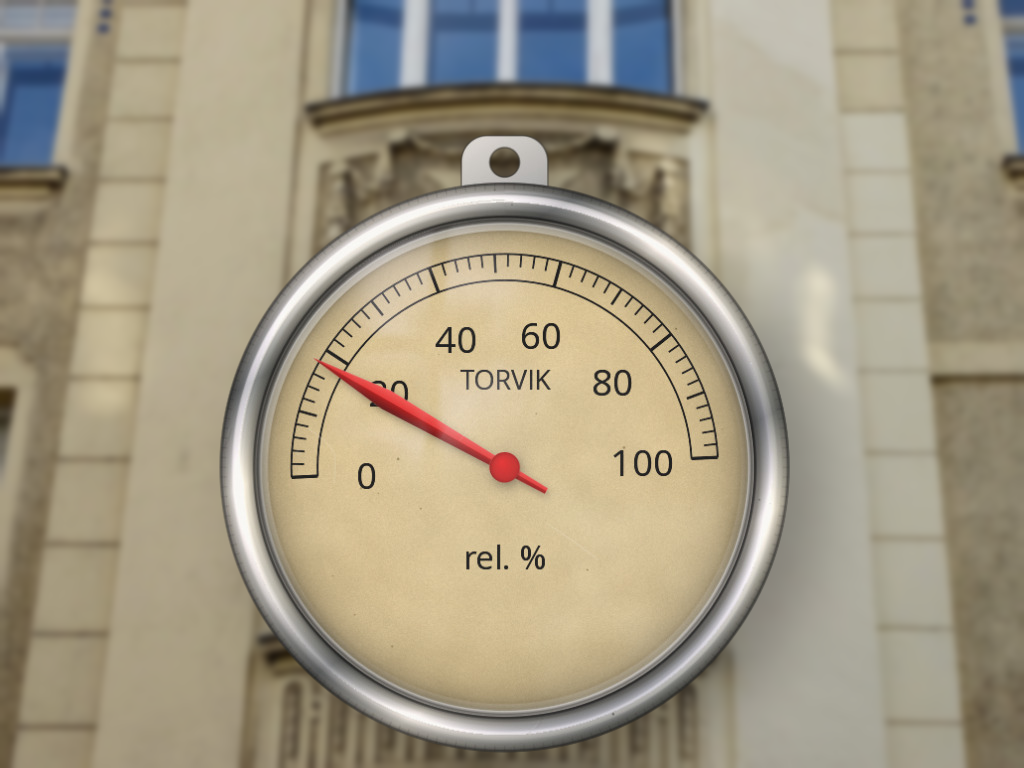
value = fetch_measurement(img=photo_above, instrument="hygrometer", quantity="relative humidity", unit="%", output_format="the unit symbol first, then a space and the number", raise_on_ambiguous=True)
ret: % 18
